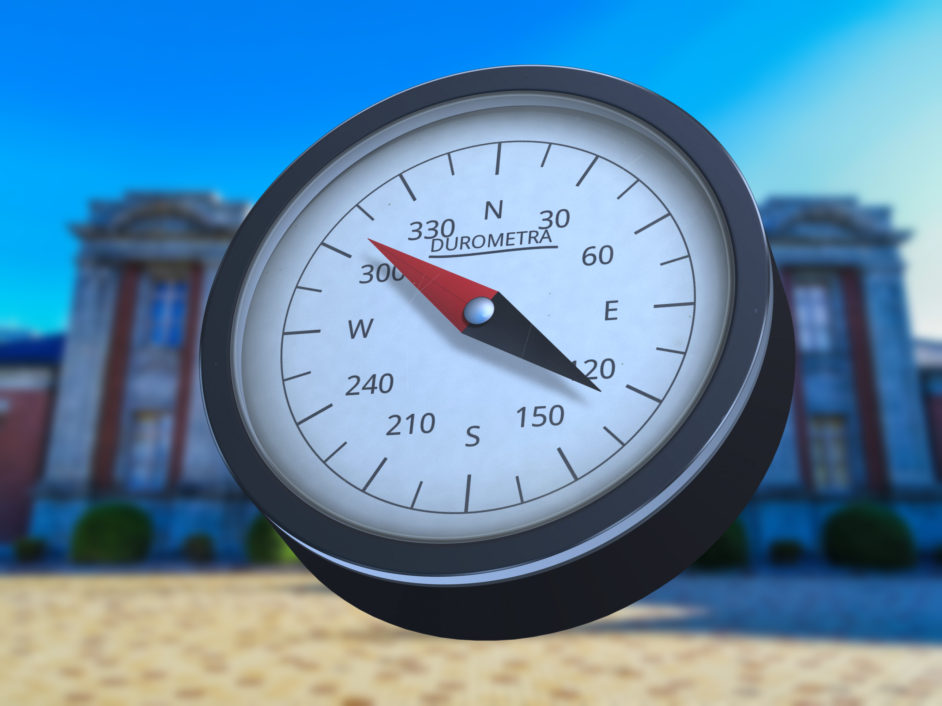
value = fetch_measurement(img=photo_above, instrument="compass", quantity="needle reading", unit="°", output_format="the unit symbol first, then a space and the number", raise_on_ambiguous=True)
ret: ° 307.5
